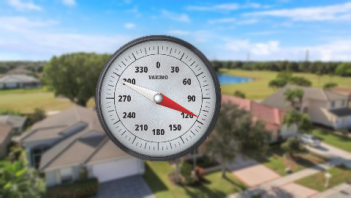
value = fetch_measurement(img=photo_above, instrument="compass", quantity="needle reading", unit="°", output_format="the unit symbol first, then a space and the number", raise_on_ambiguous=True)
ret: ° 115
